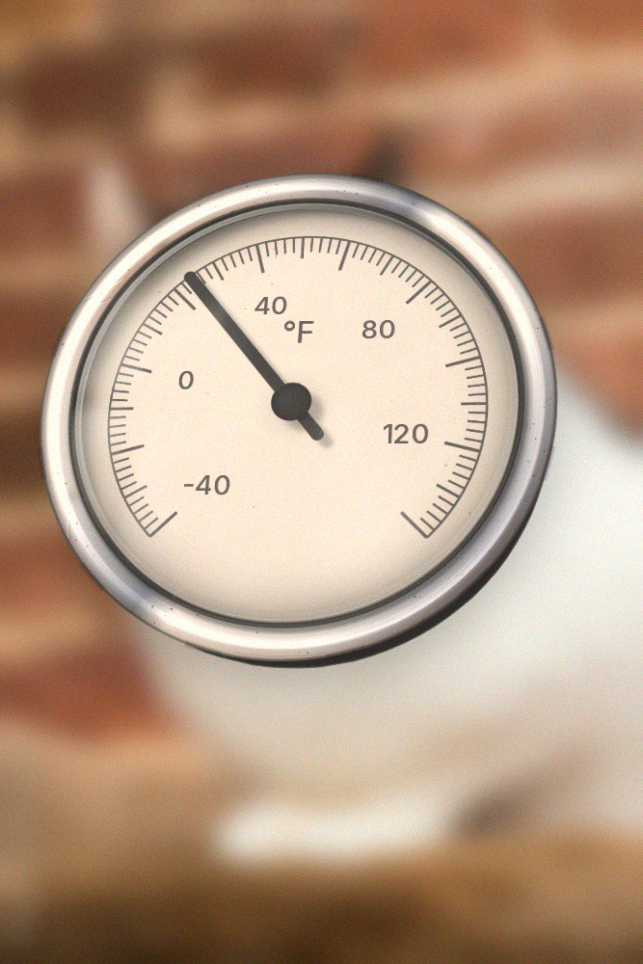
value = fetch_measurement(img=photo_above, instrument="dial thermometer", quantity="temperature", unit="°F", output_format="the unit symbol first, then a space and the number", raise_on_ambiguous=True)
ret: °F 24
